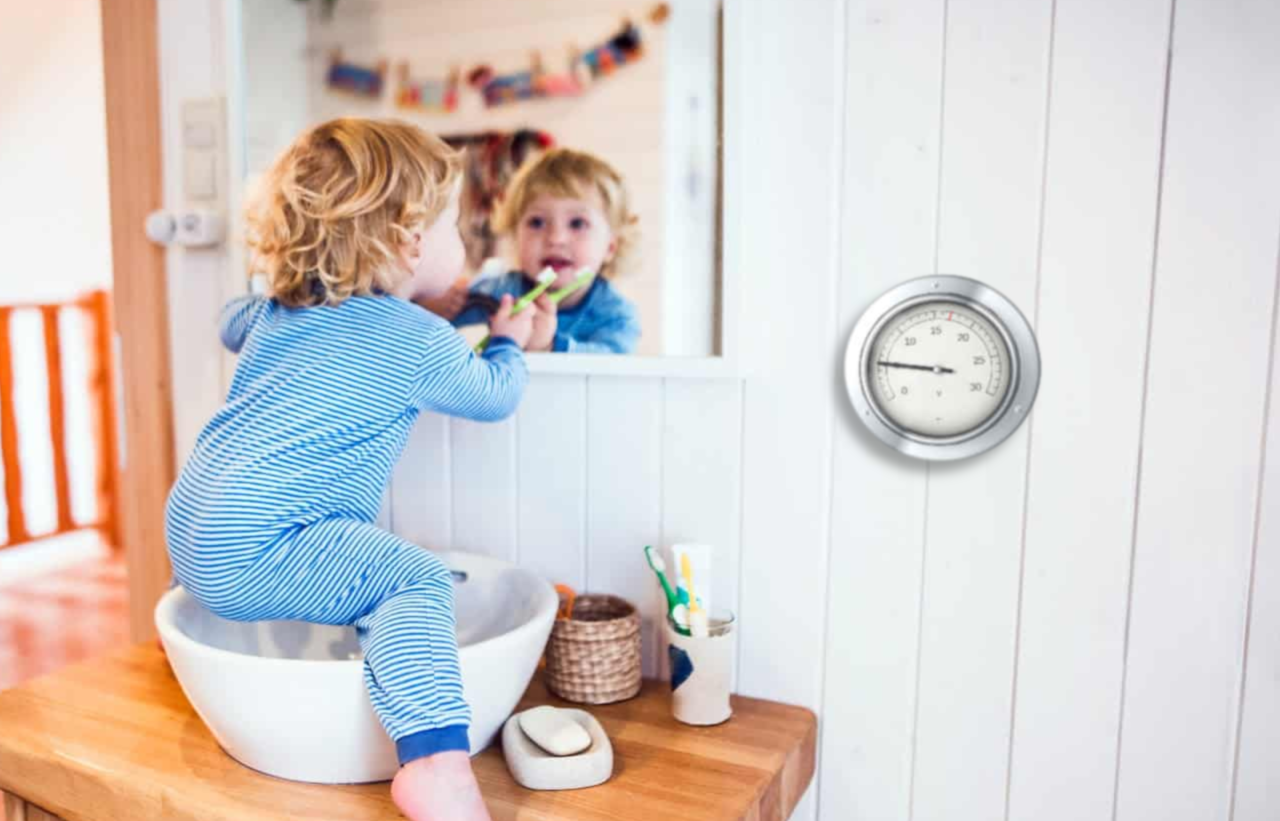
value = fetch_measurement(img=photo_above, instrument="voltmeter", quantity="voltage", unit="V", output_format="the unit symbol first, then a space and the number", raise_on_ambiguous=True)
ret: V 5
